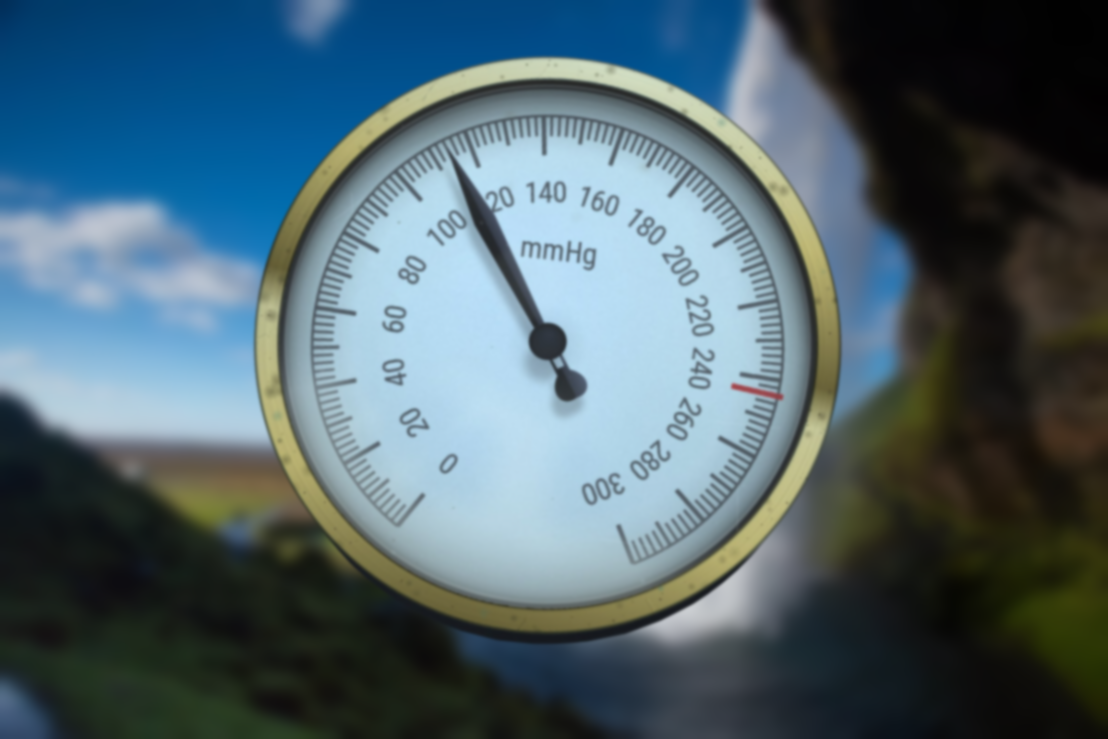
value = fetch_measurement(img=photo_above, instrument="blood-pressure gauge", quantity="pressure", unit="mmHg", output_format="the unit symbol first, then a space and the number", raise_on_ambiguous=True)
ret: mmHg 114
